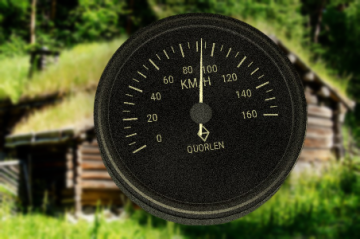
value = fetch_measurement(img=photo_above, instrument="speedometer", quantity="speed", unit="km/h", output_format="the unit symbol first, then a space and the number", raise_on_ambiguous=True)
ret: km/h 92.5
